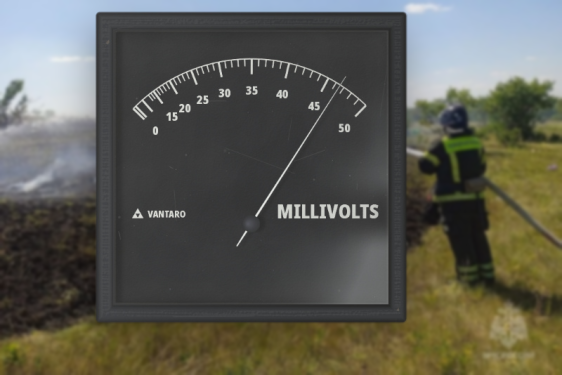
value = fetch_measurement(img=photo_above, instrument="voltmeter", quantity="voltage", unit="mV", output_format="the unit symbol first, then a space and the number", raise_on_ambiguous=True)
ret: mV 46.5
